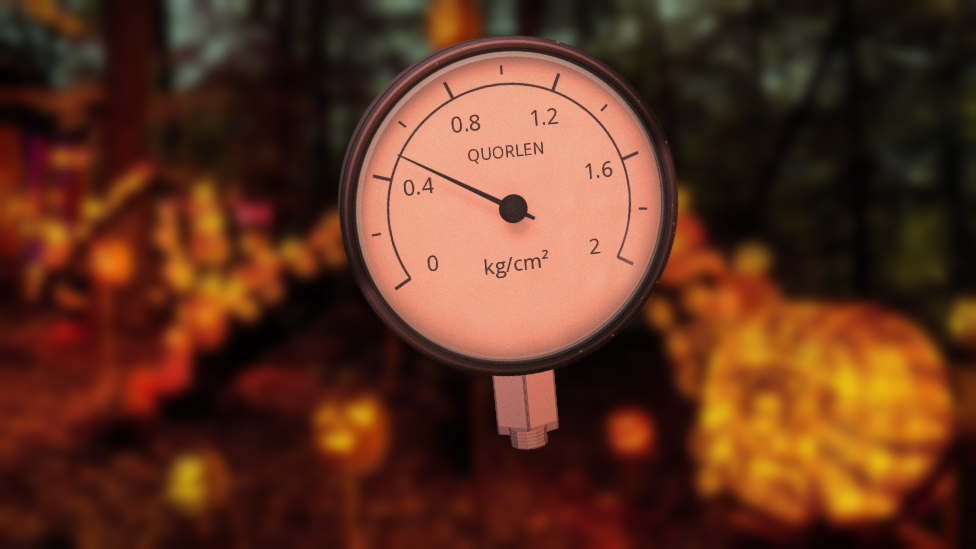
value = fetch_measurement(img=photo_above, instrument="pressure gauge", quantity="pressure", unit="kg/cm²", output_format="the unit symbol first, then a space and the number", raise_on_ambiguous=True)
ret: kg/cm² 0.5
